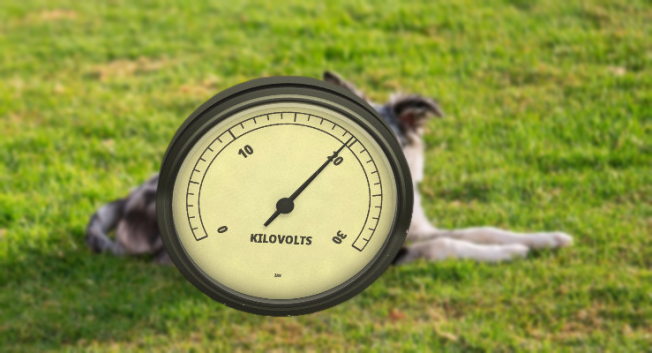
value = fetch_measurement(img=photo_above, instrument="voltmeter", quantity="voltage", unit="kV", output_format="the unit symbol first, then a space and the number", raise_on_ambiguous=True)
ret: kV 19.5
